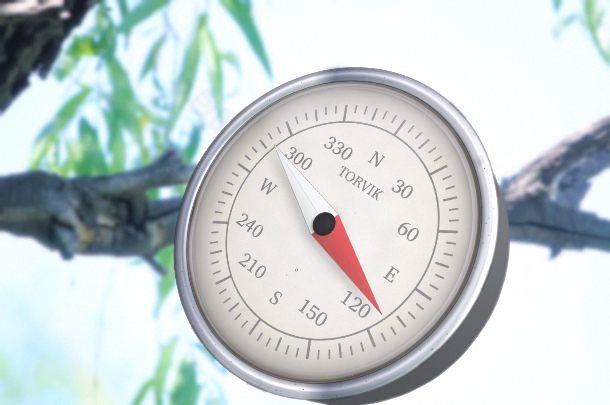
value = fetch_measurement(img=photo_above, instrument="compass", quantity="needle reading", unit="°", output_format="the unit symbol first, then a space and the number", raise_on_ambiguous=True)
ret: ° 110
